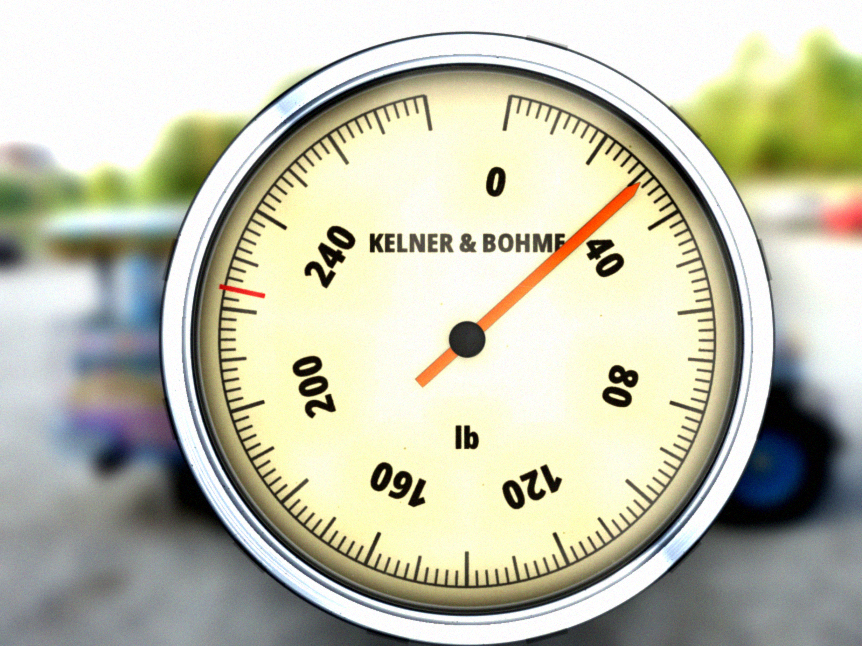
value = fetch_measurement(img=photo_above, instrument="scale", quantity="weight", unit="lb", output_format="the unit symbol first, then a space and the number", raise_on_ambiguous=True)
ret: lb 31
